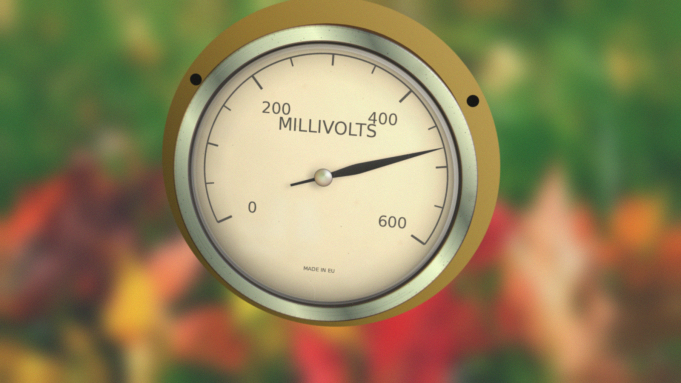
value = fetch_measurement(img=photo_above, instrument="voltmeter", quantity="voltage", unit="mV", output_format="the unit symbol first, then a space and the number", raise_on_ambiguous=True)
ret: mV 475
